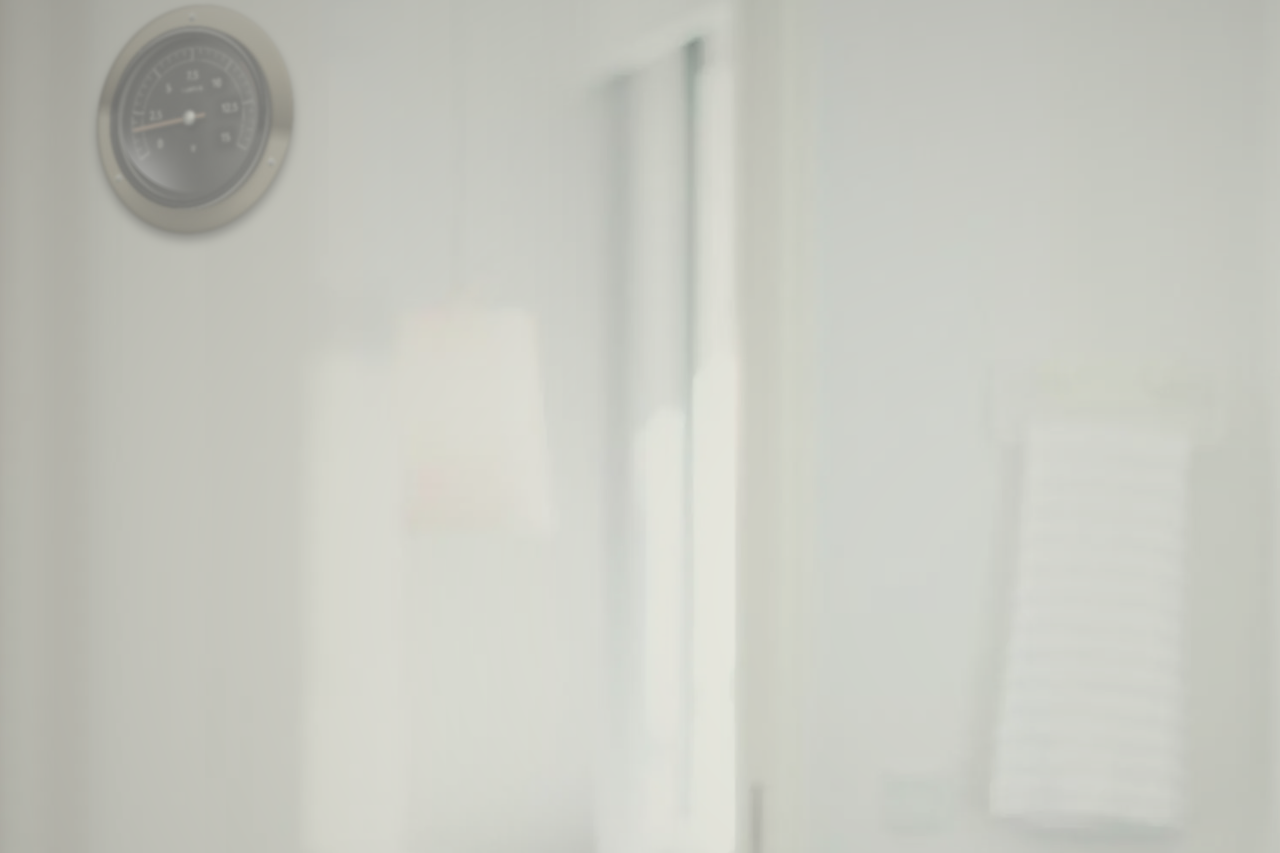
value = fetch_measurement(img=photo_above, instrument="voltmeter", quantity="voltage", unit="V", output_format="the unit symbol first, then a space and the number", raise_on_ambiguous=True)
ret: V 1.5
